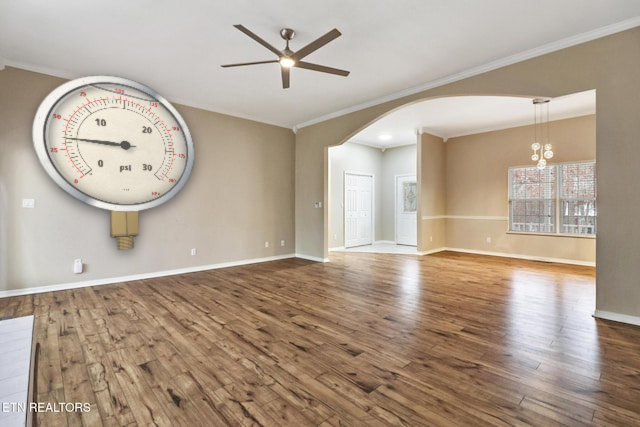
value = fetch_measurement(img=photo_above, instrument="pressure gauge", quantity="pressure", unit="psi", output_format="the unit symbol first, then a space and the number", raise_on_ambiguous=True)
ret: psi 5
